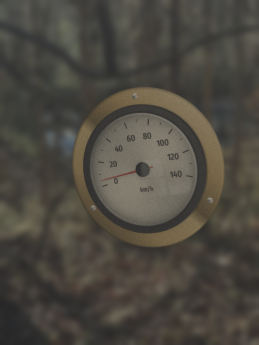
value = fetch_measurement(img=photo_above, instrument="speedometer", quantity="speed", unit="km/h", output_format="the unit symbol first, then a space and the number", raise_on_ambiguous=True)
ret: km/h 5
